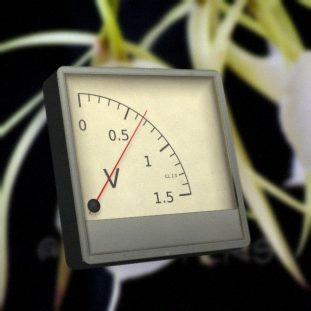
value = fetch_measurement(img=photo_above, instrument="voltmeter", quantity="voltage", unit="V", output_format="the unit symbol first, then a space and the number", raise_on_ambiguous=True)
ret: V 0.65
